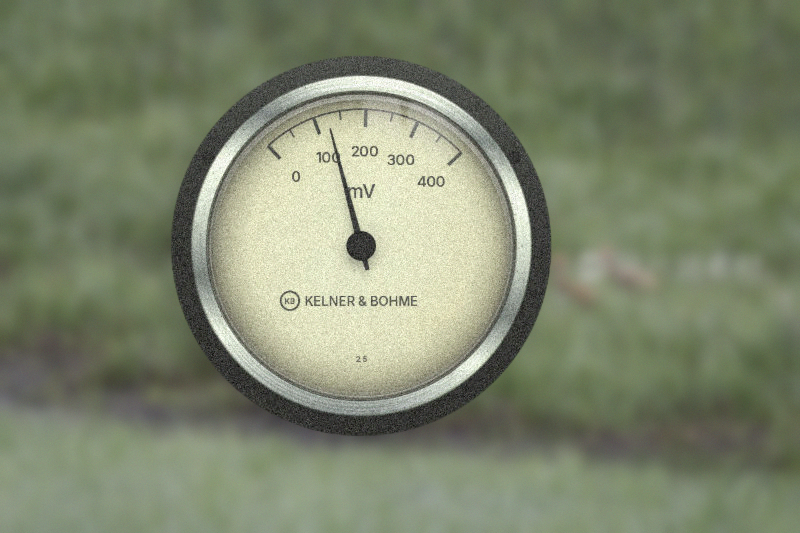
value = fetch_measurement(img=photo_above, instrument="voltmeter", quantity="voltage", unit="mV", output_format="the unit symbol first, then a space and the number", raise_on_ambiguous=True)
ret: mV 125
